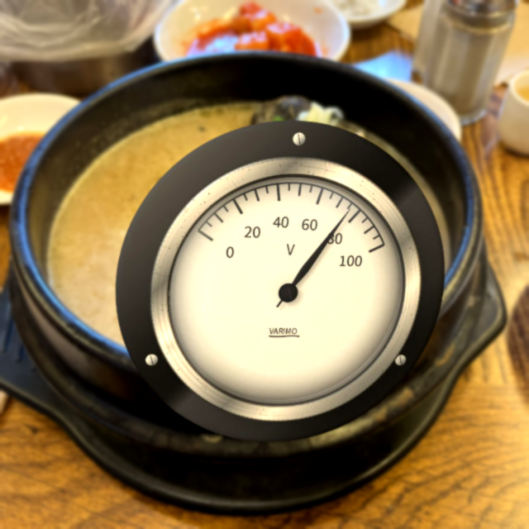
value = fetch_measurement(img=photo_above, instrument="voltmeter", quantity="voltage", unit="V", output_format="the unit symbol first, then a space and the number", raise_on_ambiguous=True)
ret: V 75
